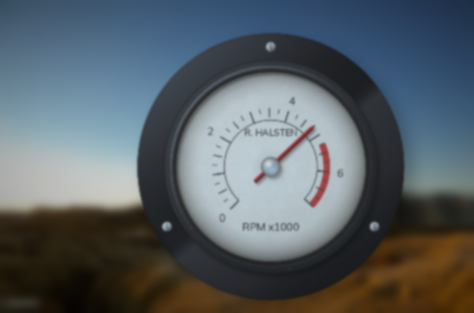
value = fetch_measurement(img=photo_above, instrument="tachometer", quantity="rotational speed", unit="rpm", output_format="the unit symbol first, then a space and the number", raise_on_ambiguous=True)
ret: rpm 4750
